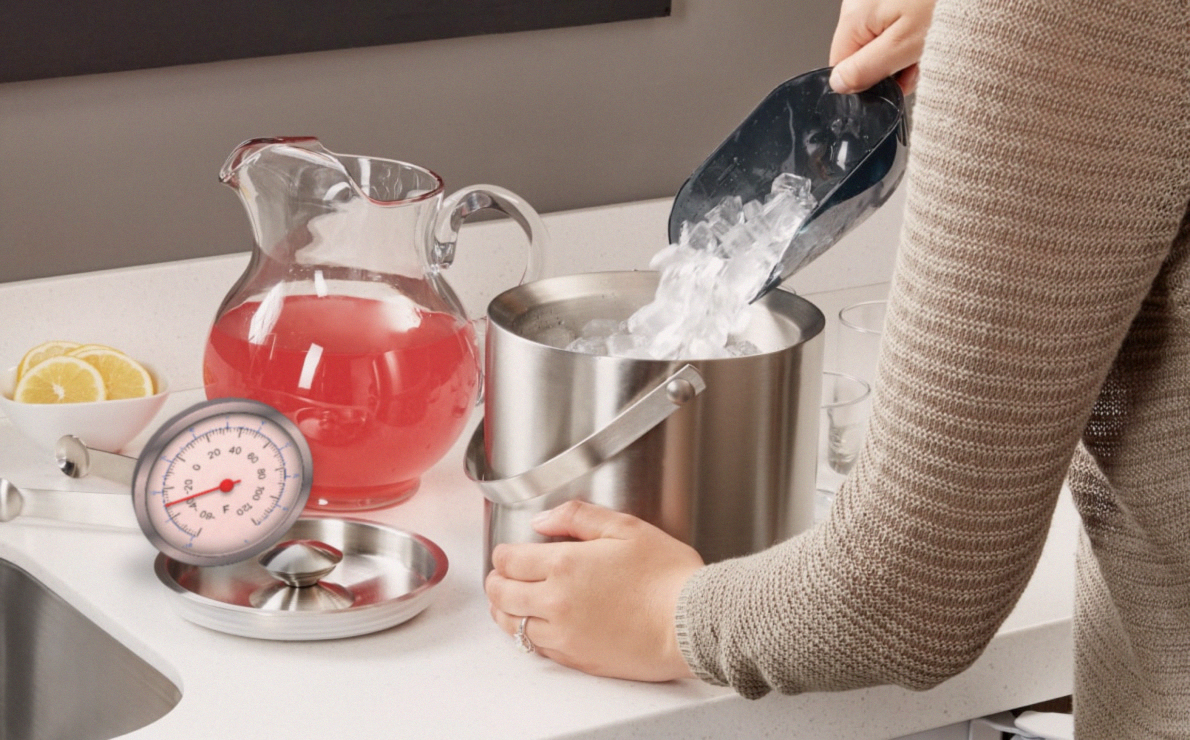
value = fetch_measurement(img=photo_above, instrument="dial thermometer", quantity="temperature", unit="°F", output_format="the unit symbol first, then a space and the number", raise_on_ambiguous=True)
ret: °F -30
